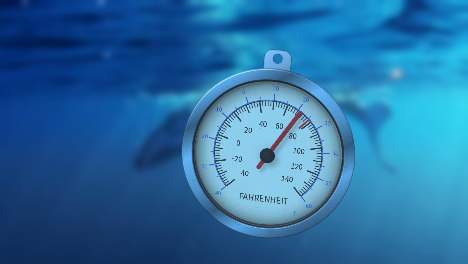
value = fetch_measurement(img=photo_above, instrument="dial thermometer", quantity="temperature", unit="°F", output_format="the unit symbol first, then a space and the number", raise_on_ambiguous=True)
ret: °F 70
